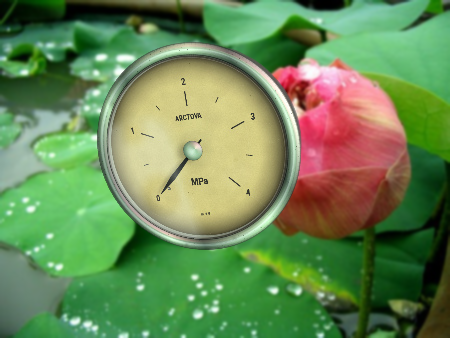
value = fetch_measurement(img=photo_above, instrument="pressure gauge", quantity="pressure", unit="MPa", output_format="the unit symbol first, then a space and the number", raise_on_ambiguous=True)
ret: MPa 0
